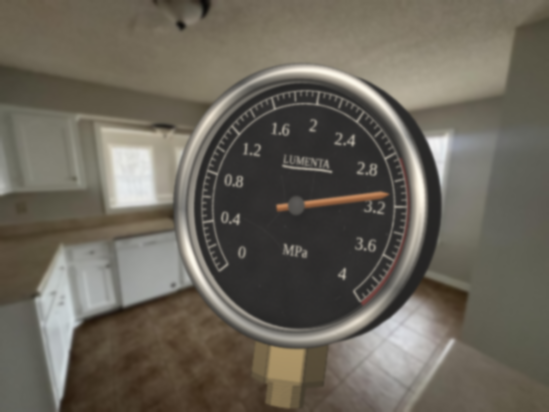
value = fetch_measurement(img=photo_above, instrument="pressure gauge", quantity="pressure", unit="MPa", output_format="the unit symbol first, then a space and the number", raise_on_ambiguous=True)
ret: MPa 3.1
